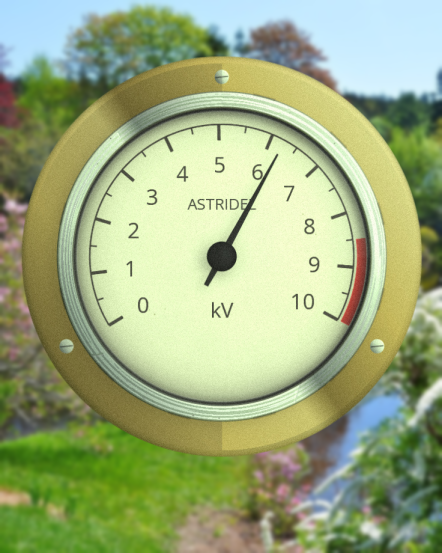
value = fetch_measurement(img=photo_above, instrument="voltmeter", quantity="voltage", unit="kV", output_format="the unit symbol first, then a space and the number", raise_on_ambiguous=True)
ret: kV 6.25
